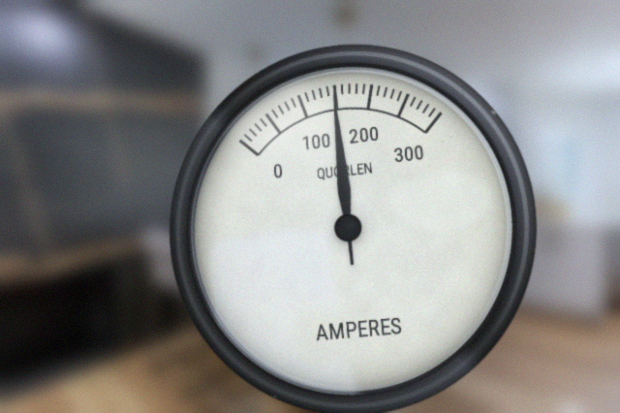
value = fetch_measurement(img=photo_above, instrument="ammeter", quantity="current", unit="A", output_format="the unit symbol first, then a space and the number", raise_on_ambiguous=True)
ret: A 150
